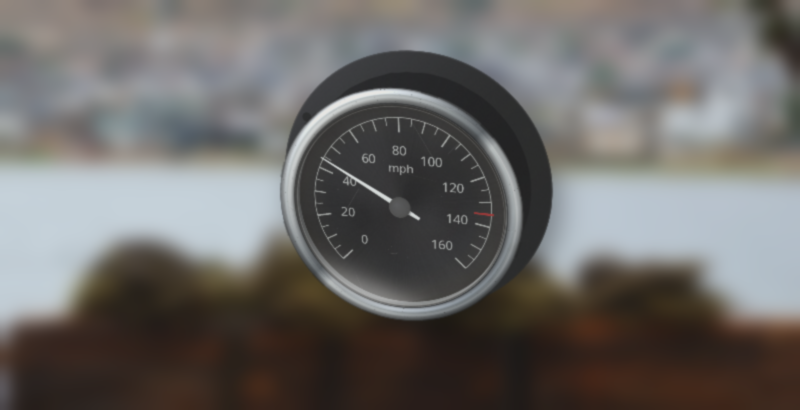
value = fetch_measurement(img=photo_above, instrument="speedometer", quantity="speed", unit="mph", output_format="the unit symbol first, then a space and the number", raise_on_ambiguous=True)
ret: mph 45
